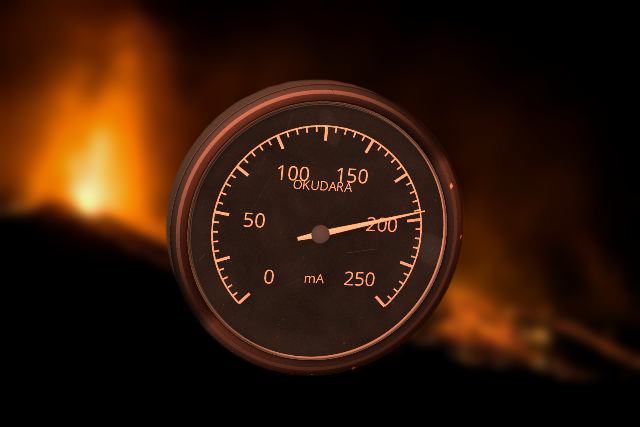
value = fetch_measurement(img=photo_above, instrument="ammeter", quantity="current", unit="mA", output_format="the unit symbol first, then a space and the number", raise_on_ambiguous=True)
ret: mA 195
